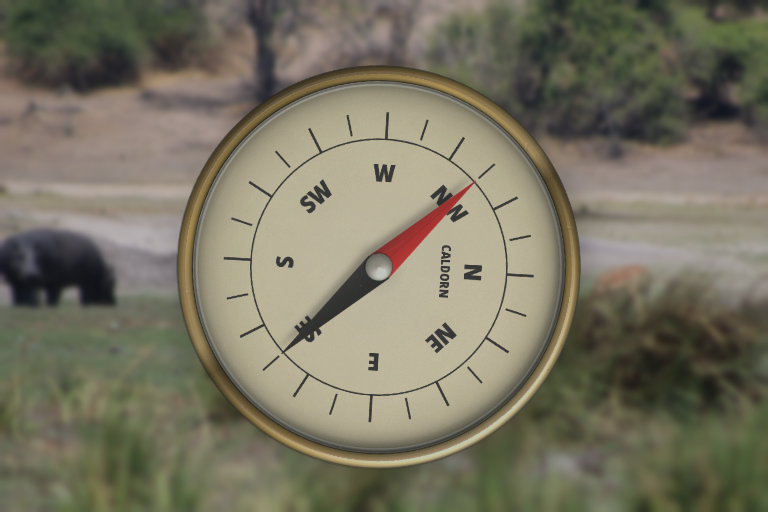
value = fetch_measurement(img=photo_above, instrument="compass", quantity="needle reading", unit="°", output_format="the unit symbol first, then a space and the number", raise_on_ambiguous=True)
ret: ° 315
